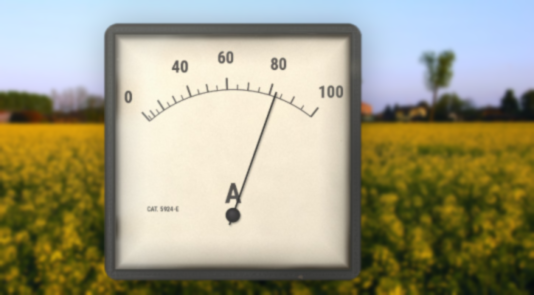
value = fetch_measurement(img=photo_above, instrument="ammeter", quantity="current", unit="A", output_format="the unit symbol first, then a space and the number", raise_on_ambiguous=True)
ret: A 82.5
